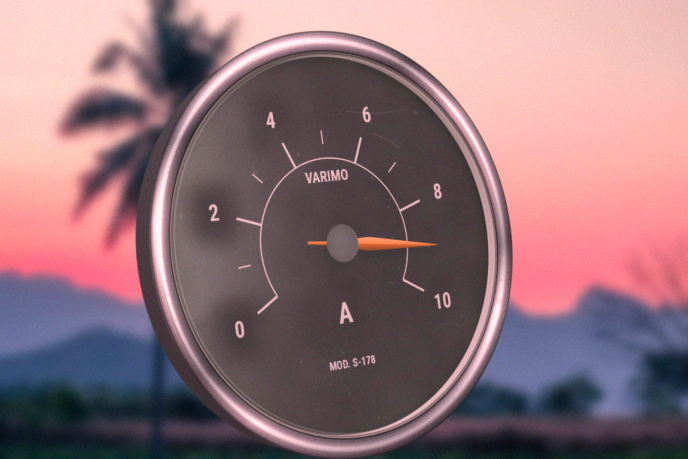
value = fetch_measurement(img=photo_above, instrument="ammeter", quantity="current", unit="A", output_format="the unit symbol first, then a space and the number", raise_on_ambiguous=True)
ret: A 9
